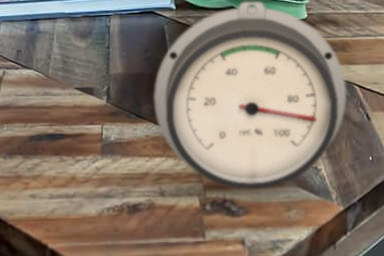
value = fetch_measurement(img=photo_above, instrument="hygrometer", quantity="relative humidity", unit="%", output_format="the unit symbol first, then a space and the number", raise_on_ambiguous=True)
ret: % 88
